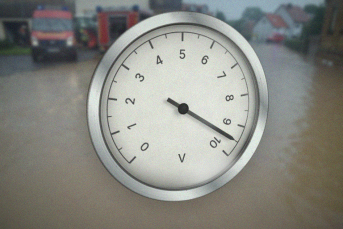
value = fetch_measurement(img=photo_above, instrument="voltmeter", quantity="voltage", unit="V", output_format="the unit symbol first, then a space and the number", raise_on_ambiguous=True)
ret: V 9.5
